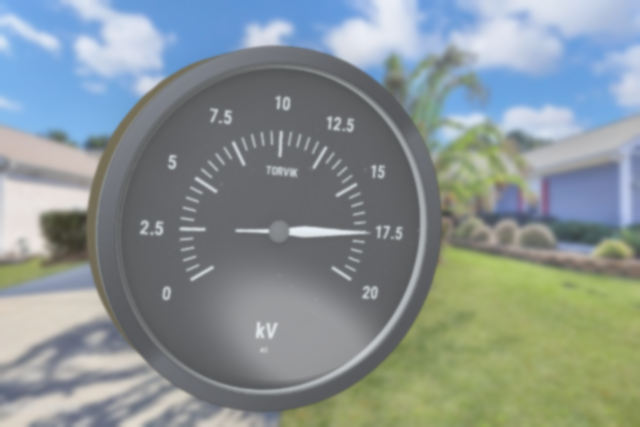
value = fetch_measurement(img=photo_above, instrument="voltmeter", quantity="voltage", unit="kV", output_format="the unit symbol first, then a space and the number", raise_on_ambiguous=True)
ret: kV 17.5
